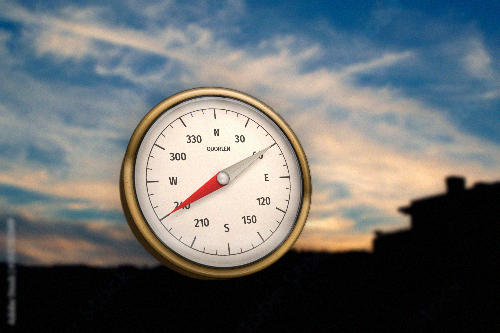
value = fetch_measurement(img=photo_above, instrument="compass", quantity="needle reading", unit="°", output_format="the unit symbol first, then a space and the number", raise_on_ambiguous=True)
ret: ° 240
